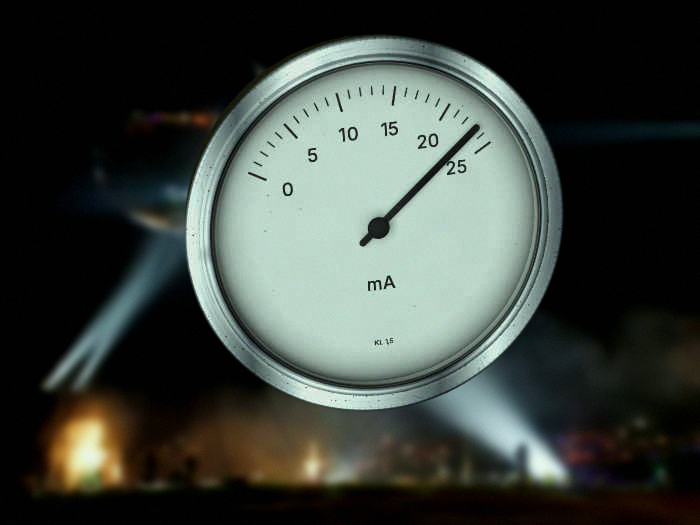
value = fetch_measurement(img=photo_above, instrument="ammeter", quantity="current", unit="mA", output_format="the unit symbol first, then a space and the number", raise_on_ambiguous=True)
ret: mA 23
